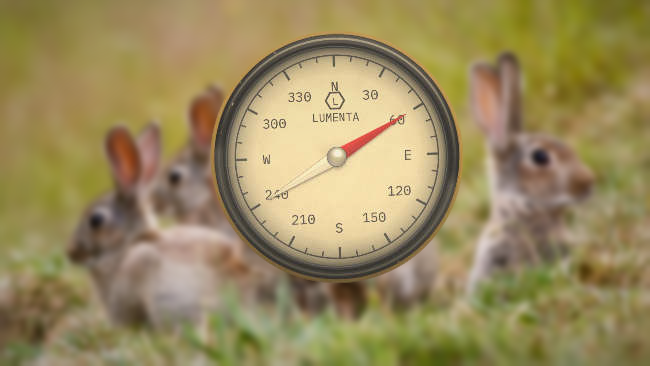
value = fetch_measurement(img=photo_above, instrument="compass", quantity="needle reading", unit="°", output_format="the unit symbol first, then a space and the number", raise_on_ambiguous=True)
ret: ° 60
